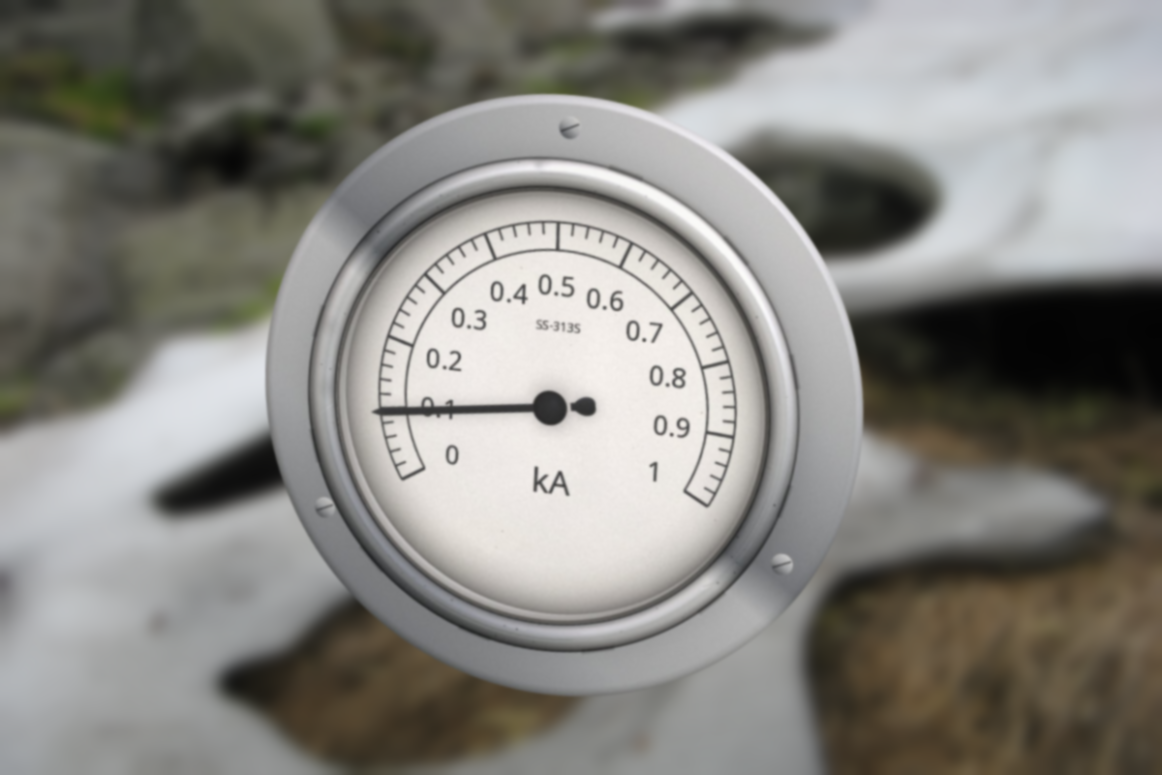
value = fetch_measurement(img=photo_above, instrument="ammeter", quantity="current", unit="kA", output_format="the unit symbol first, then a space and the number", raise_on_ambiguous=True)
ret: kA 0.1
